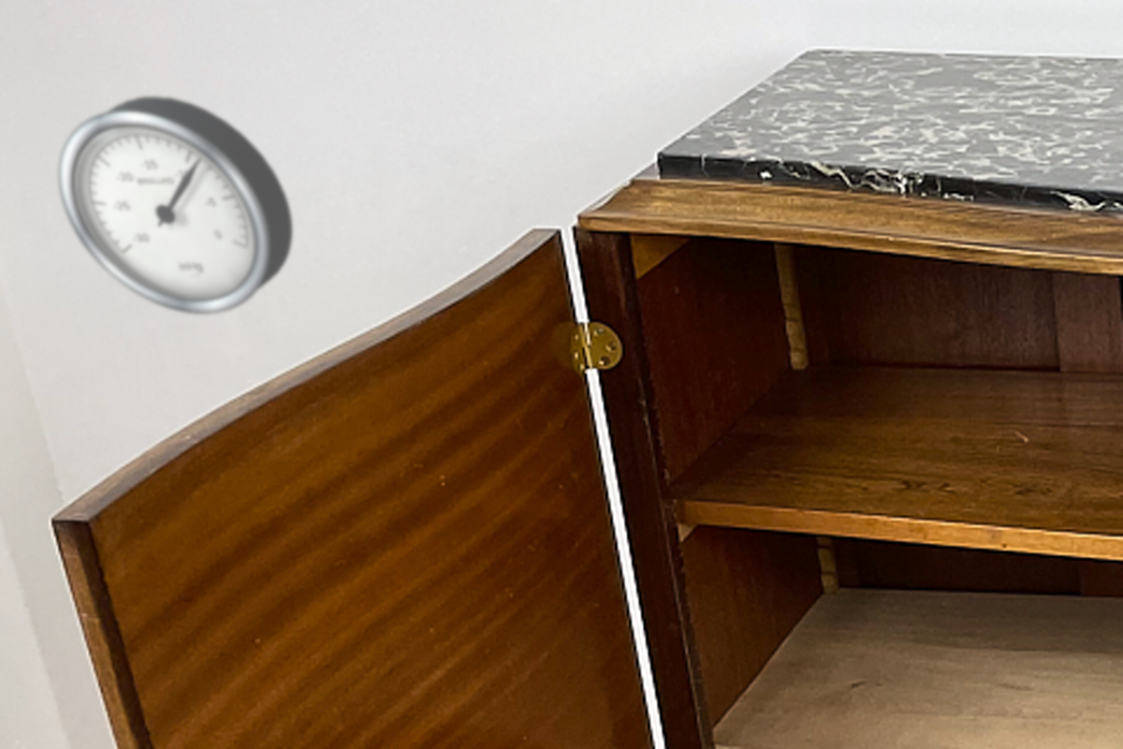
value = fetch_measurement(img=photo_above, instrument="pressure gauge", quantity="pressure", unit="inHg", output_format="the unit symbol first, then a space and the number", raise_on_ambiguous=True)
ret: inHg -9
